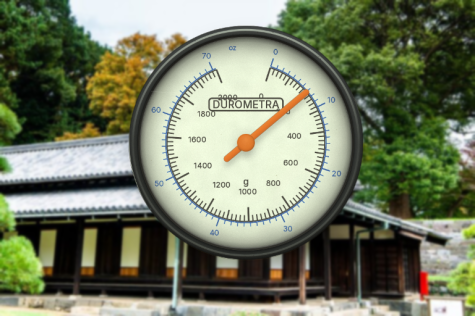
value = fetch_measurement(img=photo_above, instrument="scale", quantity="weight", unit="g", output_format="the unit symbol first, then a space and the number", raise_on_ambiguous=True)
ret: g 200
